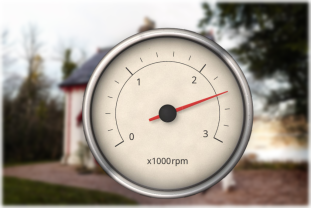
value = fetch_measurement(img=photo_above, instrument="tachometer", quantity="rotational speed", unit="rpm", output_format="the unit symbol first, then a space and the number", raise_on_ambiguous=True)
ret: rpm 2400
